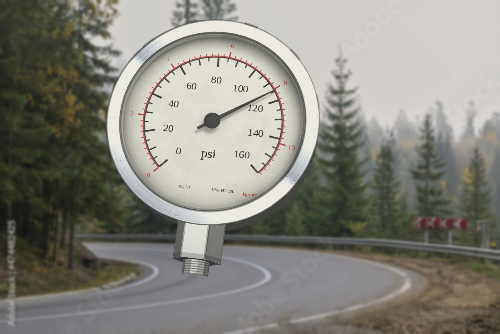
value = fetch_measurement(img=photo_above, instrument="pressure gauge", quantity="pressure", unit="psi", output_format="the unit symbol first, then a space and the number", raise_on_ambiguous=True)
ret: psi 115
